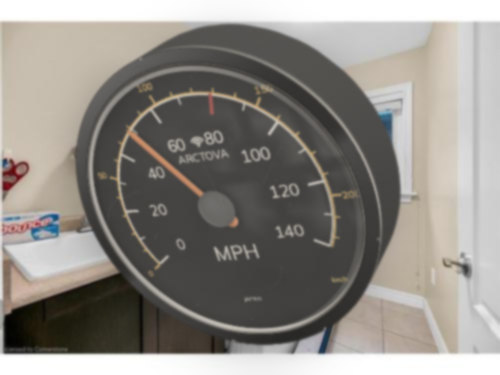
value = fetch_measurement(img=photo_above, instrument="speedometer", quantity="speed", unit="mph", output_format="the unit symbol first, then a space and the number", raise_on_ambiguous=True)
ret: mph 50
